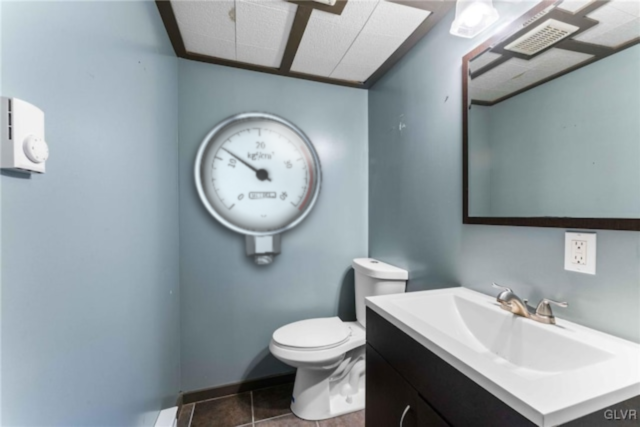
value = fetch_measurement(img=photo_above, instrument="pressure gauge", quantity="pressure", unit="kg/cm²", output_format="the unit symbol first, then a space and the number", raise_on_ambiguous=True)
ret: kg/cm² 12
